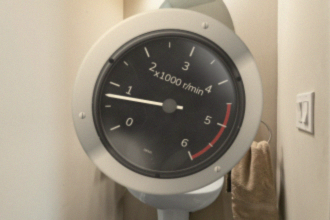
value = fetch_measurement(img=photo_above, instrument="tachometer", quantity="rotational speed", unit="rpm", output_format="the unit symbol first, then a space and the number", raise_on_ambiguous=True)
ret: rpm 750
